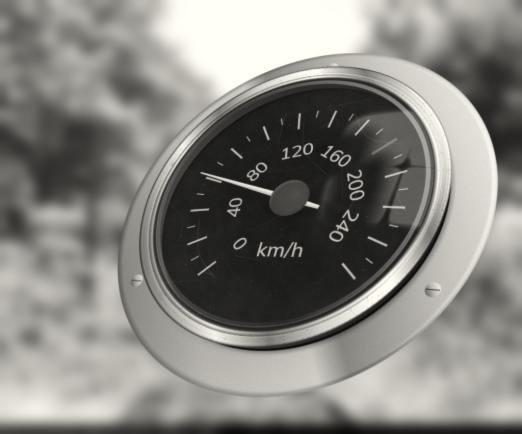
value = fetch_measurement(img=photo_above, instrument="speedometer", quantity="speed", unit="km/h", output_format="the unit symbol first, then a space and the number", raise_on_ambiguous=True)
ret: km/h 60
